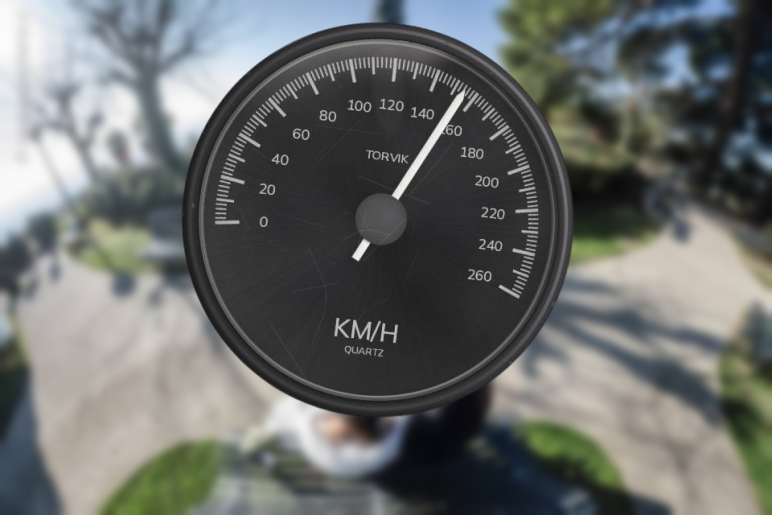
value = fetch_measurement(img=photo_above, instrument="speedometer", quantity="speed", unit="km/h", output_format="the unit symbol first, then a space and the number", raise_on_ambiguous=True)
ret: km/h 154
